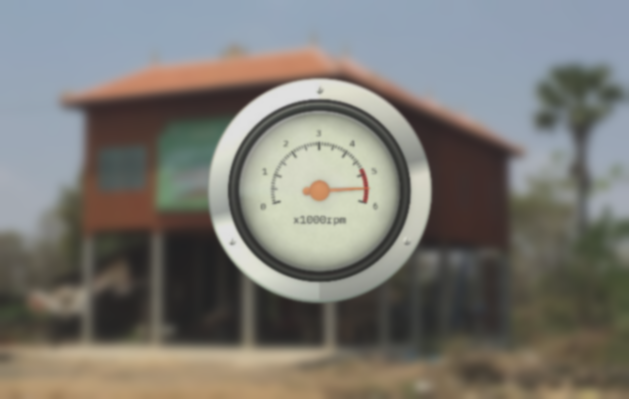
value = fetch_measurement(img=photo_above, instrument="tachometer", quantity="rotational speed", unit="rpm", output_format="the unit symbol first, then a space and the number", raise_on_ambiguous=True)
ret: rpm 5500
